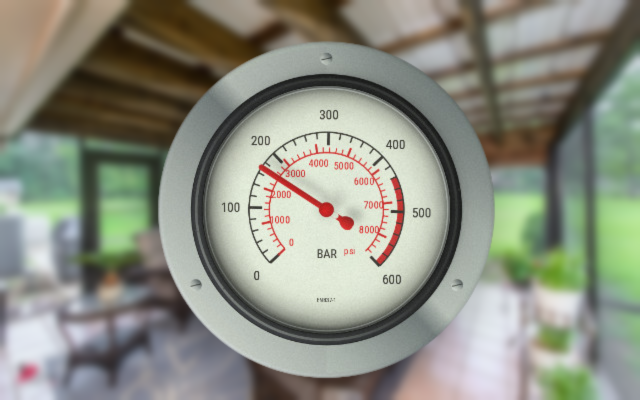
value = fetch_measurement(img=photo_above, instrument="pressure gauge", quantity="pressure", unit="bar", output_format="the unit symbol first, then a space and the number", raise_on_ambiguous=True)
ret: bar 170
